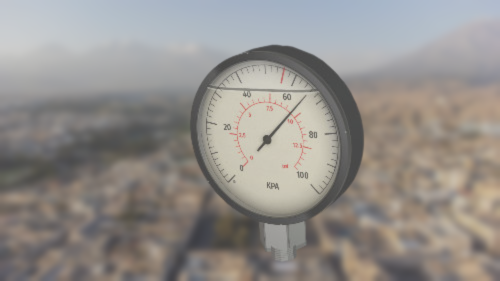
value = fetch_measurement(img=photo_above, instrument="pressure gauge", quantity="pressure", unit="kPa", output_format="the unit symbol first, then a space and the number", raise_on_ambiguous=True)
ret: kPa 66
